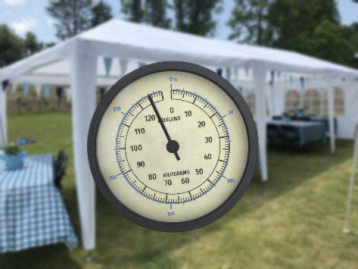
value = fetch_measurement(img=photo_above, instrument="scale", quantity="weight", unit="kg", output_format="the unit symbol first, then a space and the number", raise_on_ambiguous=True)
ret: kg 125
